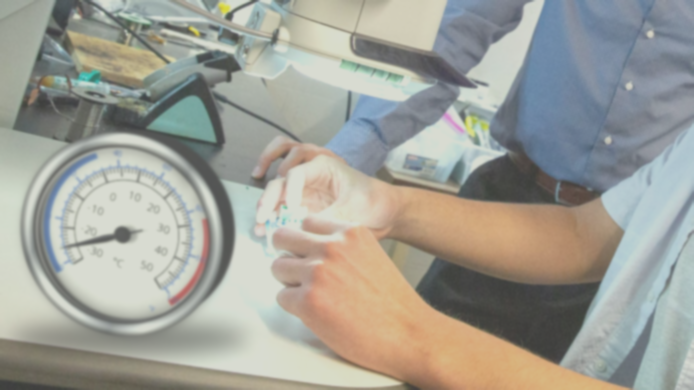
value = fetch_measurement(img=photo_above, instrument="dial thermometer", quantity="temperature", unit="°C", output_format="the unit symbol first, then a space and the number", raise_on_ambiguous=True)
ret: °C -25
